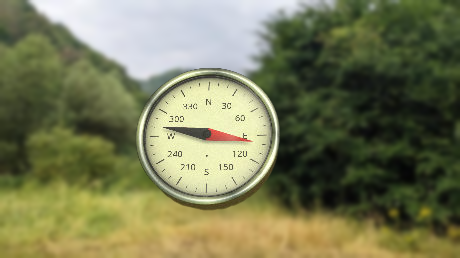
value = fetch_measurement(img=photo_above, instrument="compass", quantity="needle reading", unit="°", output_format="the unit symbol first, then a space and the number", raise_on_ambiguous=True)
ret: ° 100
